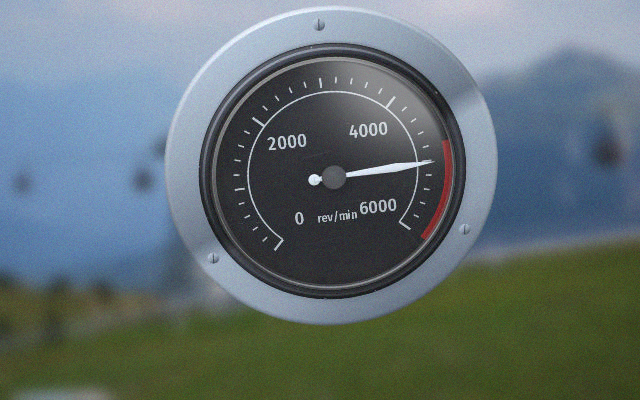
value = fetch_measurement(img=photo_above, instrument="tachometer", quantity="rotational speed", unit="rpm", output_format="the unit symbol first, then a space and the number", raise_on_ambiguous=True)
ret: rpm 5000
